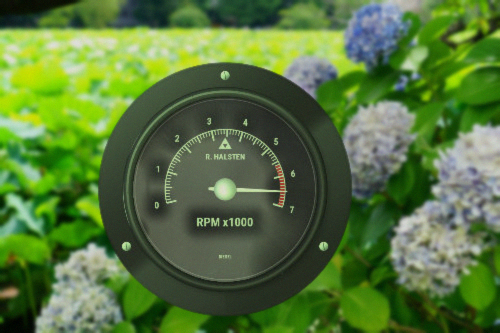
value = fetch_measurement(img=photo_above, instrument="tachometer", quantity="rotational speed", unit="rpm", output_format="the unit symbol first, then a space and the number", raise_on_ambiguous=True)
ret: rpm 6500
